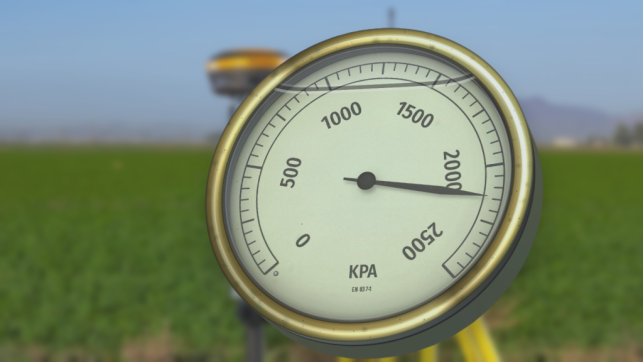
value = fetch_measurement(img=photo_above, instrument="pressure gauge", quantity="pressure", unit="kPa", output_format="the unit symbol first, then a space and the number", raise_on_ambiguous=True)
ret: kPa 2150
